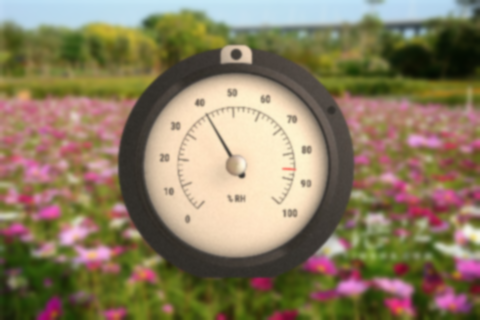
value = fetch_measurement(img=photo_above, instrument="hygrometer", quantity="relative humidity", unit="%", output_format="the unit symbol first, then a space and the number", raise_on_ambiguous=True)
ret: % 40
